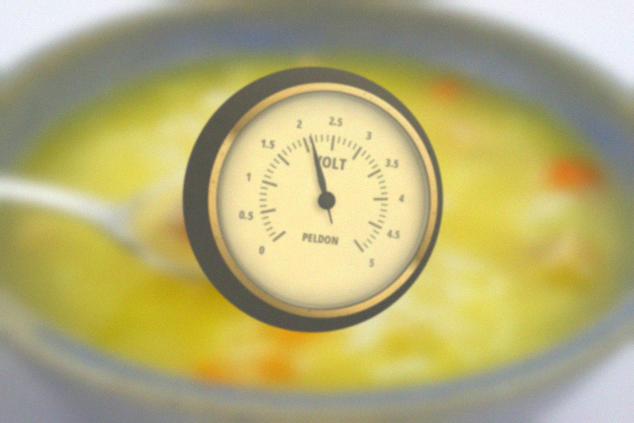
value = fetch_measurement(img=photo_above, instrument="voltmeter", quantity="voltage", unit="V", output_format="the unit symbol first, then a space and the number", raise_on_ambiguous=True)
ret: V 2.1
